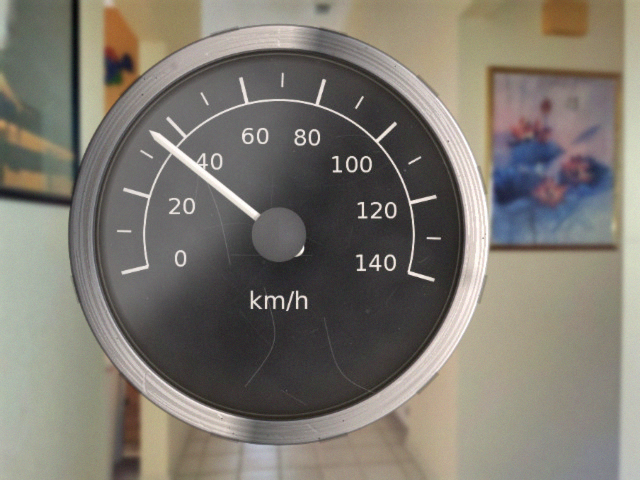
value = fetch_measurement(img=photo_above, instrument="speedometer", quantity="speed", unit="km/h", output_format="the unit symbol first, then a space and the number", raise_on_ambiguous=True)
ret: km/h 35
